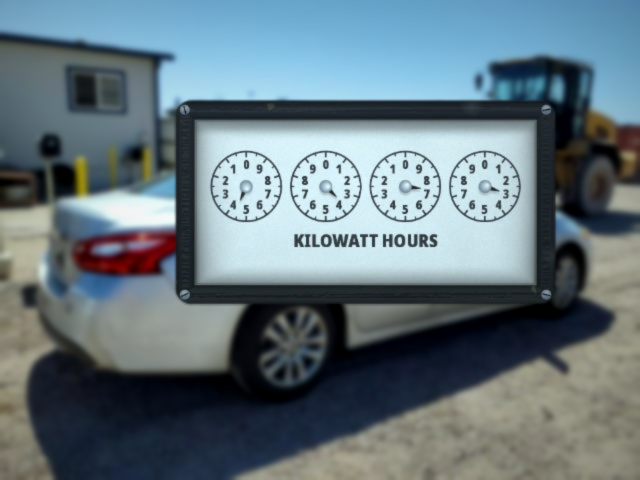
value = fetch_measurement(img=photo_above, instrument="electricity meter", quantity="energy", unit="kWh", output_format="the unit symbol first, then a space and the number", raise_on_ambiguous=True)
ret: kWh 4373
